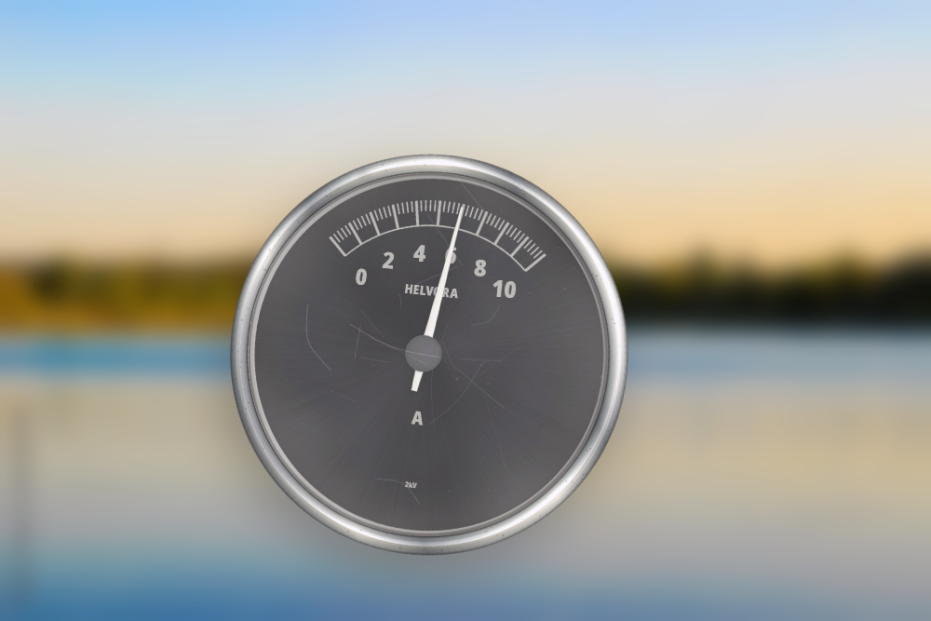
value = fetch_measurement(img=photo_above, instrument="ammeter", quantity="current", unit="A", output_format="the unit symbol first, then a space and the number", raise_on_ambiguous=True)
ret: A 6
